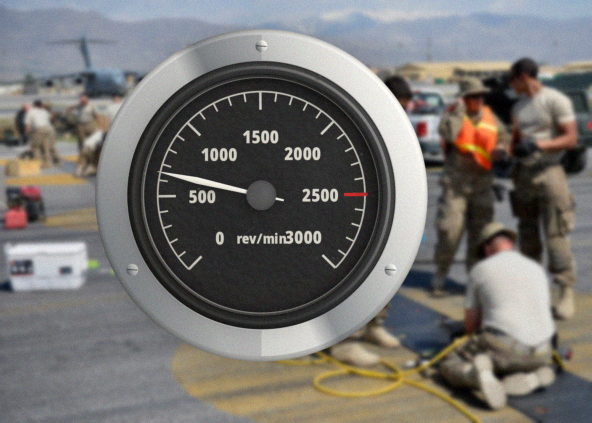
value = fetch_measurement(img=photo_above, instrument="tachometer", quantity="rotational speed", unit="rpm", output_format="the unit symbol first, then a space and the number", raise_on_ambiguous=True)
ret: rpm 650
